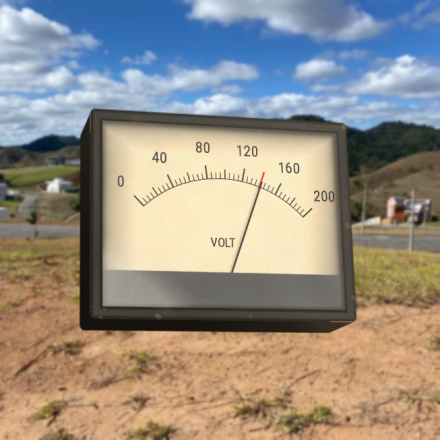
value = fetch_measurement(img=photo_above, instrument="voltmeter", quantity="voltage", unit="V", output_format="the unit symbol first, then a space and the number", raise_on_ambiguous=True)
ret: V 140
